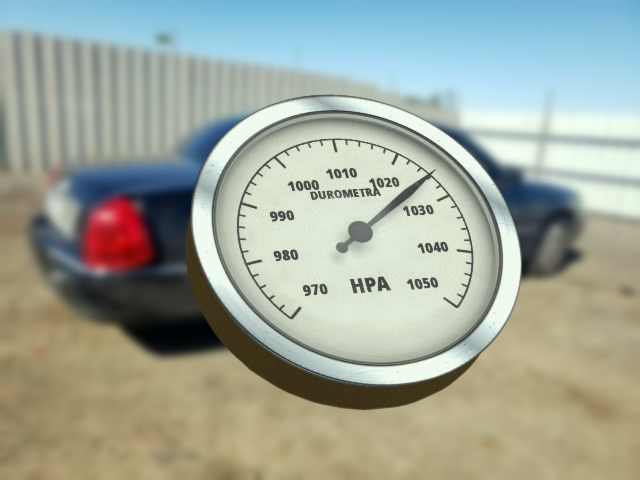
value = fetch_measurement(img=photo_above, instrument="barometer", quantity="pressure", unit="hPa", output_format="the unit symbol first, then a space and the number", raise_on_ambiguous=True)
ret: hPa 1026
